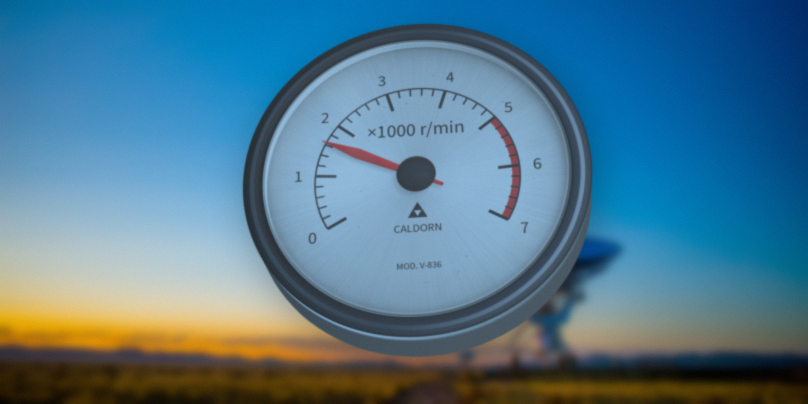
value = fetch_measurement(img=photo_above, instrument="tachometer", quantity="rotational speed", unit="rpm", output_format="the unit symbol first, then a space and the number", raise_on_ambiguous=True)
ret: rpm 1600
